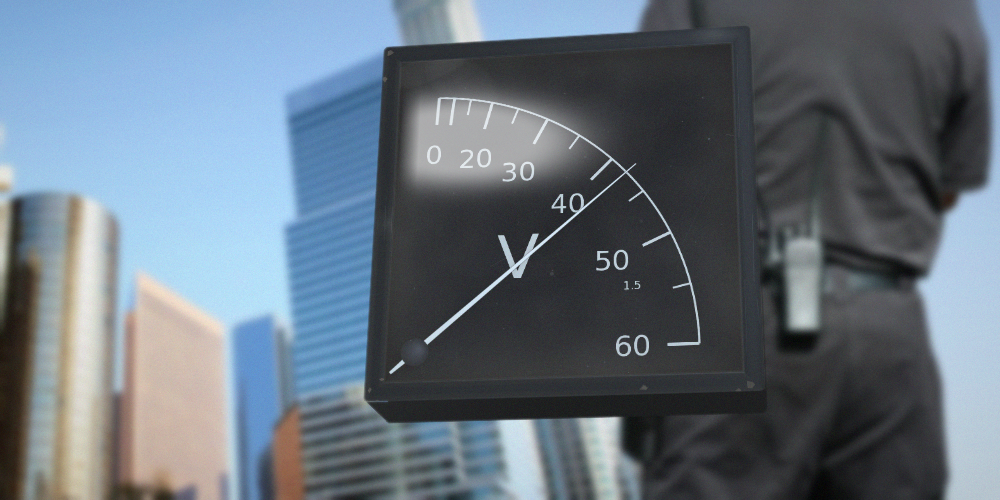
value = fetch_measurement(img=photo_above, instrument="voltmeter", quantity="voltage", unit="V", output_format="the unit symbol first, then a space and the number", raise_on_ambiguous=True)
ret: V 42.5
